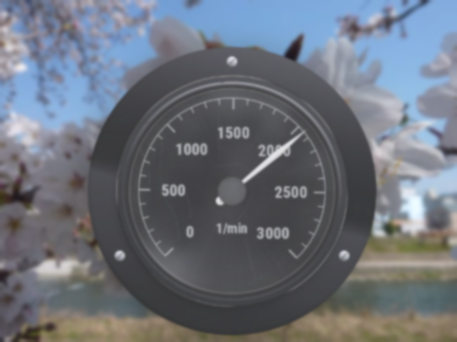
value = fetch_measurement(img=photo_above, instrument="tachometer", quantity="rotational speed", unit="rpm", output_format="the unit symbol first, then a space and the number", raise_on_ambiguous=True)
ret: rpm 2050
